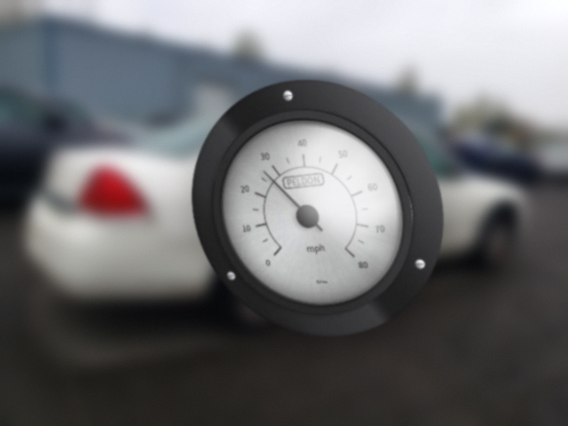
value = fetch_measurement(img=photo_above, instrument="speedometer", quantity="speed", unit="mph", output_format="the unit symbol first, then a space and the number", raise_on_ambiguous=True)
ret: mph 27.5
